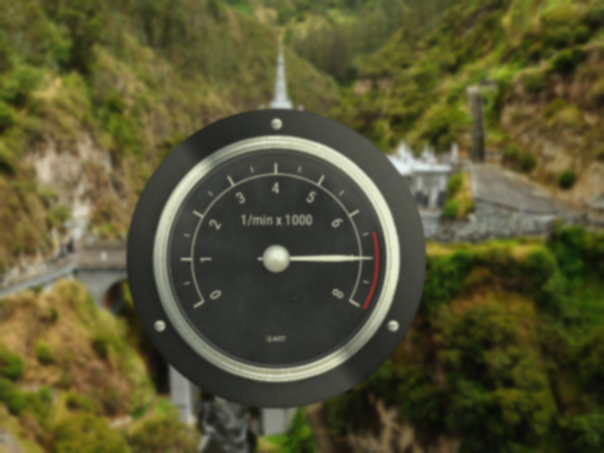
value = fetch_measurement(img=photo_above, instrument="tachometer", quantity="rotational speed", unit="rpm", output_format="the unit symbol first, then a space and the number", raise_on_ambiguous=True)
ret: rpm 7000
